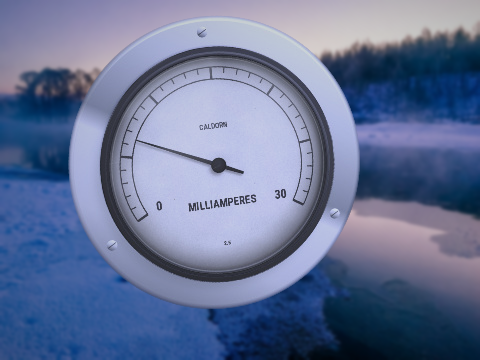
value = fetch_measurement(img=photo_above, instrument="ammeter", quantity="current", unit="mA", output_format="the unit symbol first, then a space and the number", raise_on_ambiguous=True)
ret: mA 6.5
